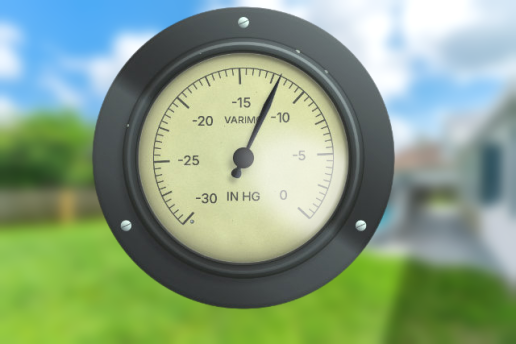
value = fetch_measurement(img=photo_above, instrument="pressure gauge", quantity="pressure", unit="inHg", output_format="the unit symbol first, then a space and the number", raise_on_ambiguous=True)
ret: inHg -12
